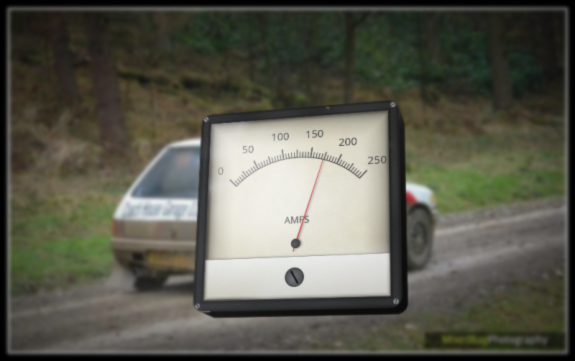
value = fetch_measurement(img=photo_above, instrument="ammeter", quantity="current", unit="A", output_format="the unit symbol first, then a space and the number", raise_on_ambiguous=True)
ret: A 175
